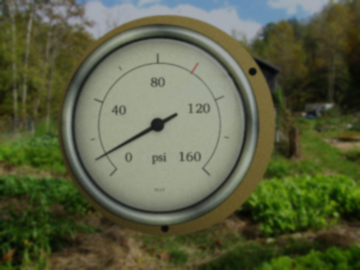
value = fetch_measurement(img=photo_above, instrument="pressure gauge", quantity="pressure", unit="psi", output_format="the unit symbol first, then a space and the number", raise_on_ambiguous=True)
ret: psi 10
